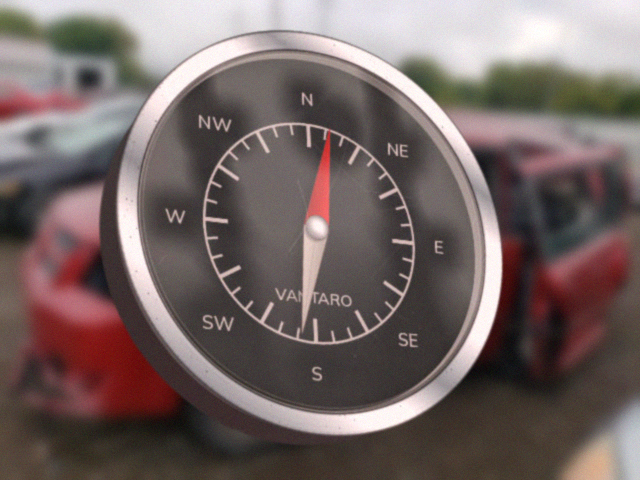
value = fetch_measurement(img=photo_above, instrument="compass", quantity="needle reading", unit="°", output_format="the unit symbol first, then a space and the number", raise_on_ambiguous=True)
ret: ° 10
